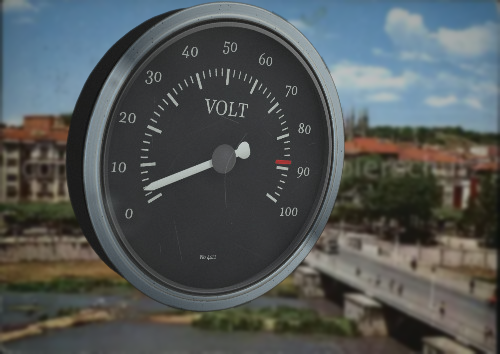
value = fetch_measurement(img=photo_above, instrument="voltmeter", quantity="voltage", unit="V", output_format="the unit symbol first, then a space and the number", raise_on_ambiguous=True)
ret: V 4
